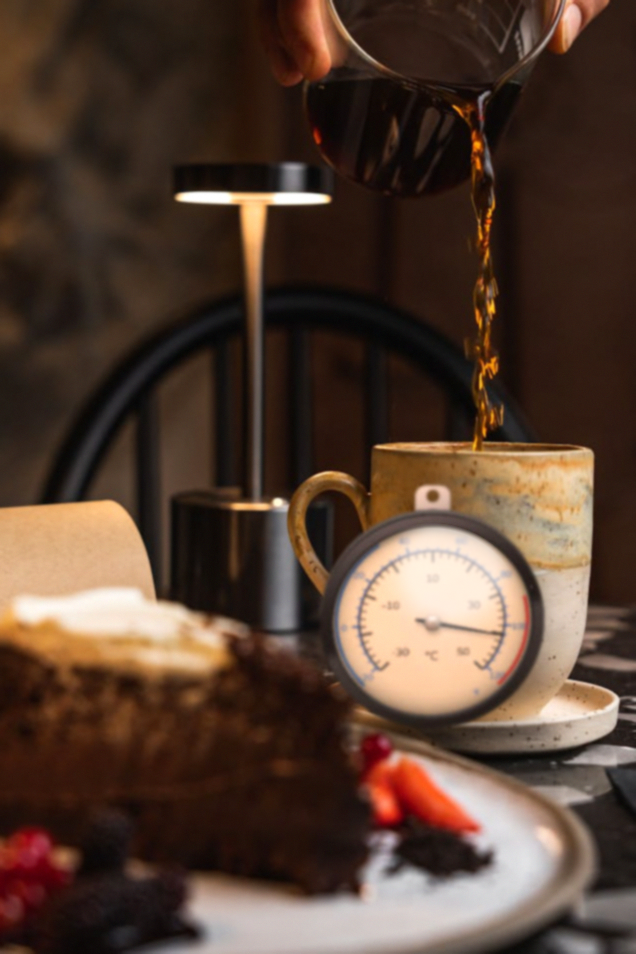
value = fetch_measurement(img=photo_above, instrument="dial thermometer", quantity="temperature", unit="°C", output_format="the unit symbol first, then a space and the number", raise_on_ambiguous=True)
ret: °C 40
